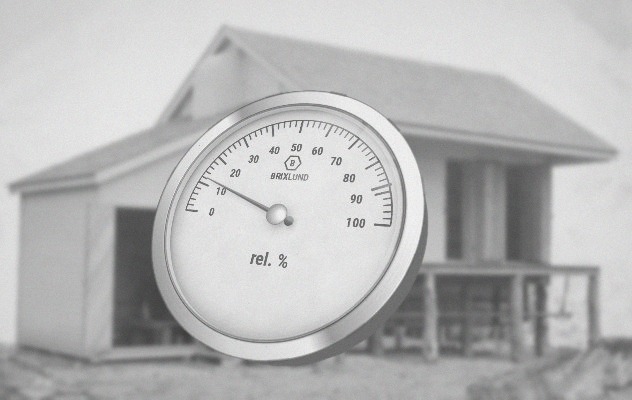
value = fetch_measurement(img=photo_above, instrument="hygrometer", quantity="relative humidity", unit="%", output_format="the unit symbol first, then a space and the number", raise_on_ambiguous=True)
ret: % 12
